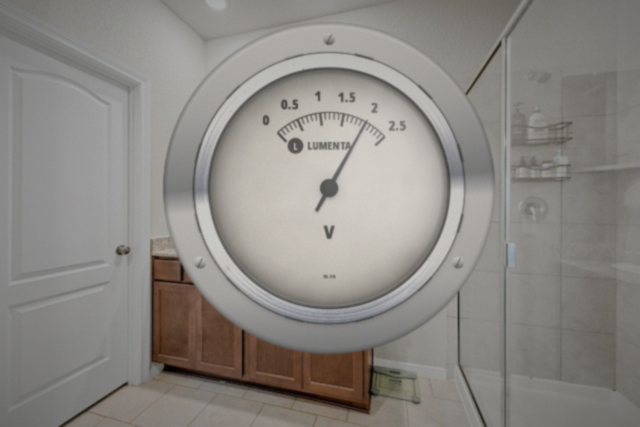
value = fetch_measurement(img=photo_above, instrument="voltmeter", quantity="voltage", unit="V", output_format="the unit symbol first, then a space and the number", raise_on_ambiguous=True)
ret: V 2
